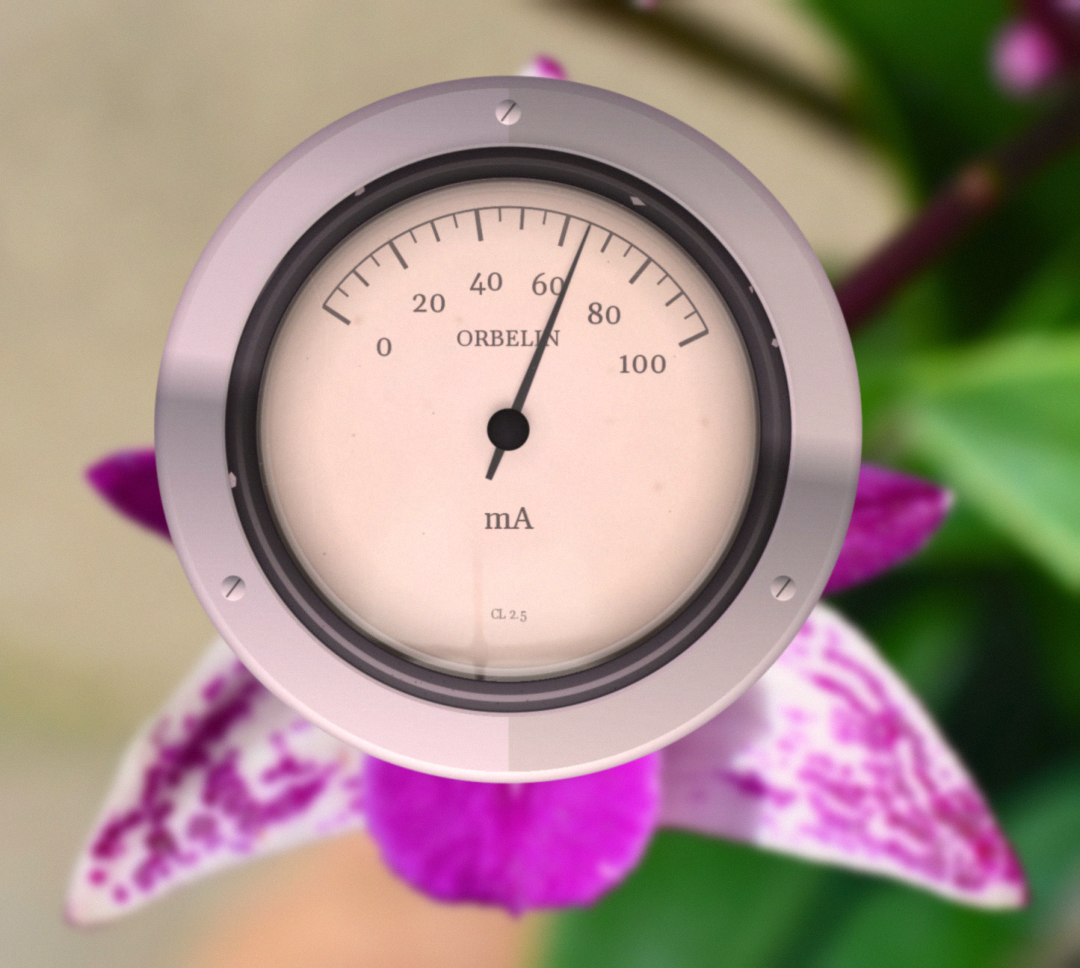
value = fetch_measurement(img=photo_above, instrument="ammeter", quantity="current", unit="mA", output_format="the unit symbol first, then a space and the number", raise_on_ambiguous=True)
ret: mA 65
